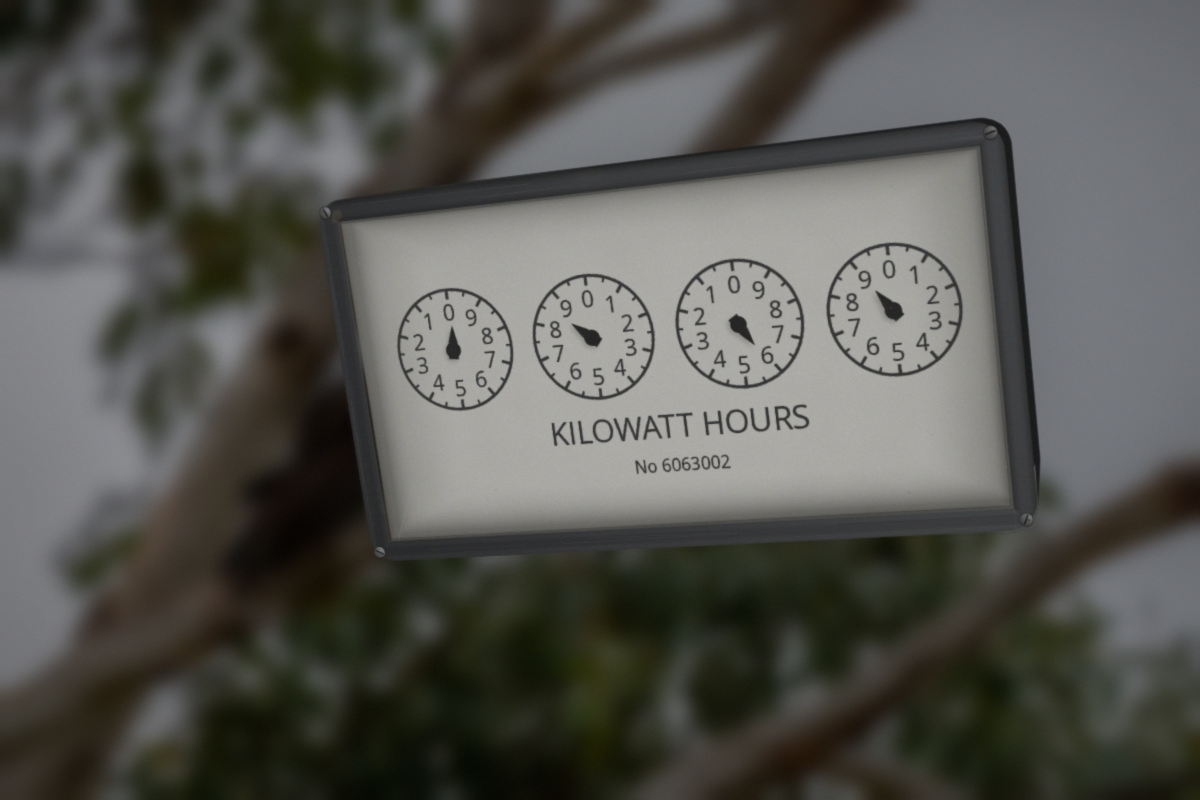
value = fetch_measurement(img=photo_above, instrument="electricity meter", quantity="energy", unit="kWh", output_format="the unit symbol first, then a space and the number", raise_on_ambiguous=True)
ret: kWh 9859
